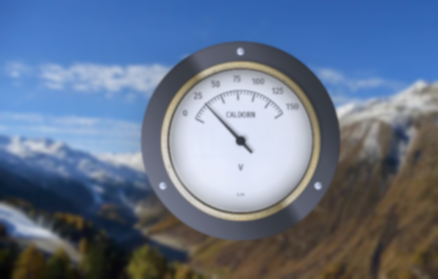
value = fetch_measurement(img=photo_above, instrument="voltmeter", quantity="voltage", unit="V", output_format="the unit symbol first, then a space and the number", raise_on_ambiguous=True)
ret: V 25
